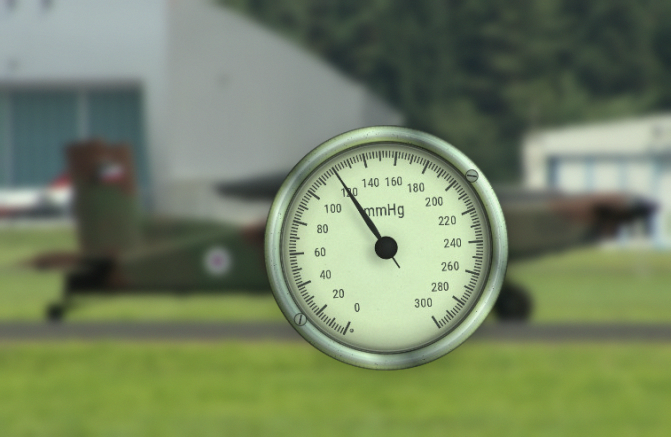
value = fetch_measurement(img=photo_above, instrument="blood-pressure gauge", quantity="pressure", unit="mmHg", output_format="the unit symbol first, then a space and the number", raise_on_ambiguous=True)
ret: mmHg 120
